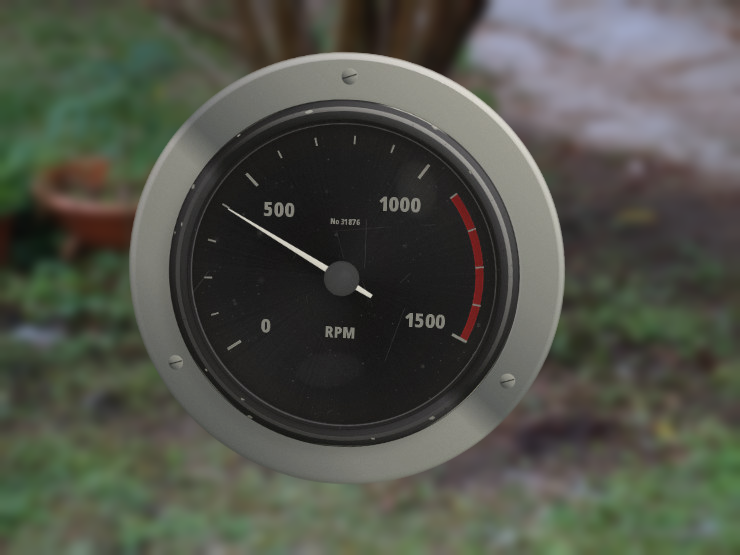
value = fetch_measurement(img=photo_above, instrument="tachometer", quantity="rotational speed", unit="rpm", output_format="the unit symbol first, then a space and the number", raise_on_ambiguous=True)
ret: rpm 400
